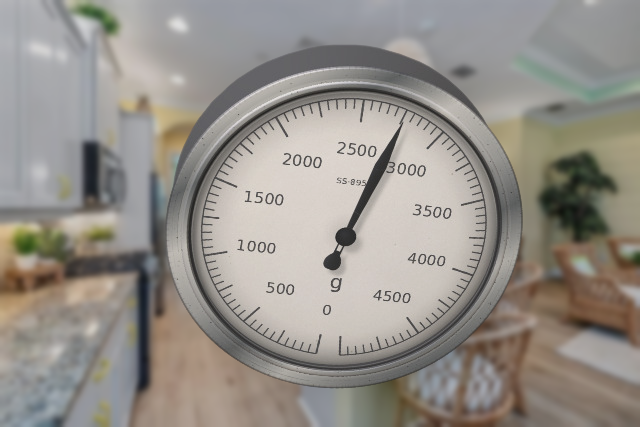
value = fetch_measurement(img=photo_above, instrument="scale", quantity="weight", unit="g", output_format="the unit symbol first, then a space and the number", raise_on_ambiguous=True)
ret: g 2750
